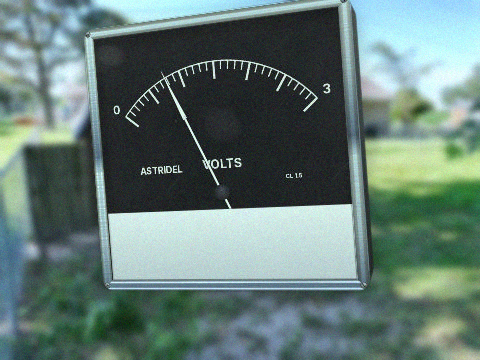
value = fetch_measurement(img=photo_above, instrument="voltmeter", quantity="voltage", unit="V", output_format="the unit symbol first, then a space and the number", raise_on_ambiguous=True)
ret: V 0.8
